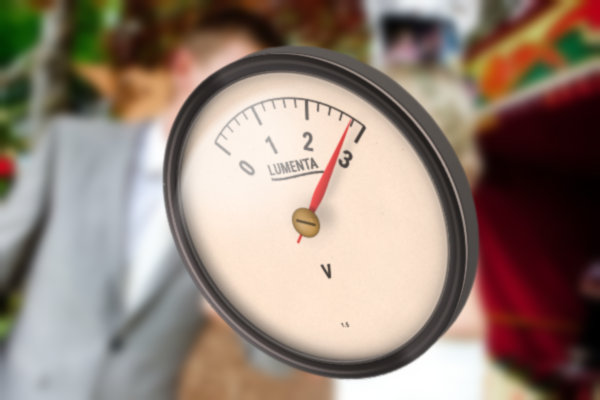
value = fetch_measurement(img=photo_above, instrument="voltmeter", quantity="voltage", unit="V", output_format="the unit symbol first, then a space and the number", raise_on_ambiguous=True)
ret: V 2.8
